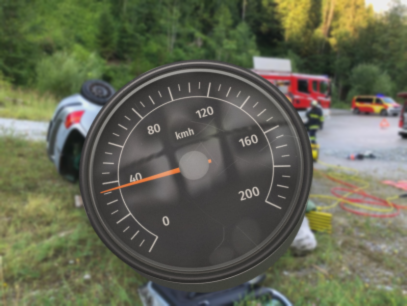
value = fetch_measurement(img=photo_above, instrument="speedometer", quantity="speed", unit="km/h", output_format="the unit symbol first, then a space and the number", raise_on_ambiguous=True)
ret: km/h 35
